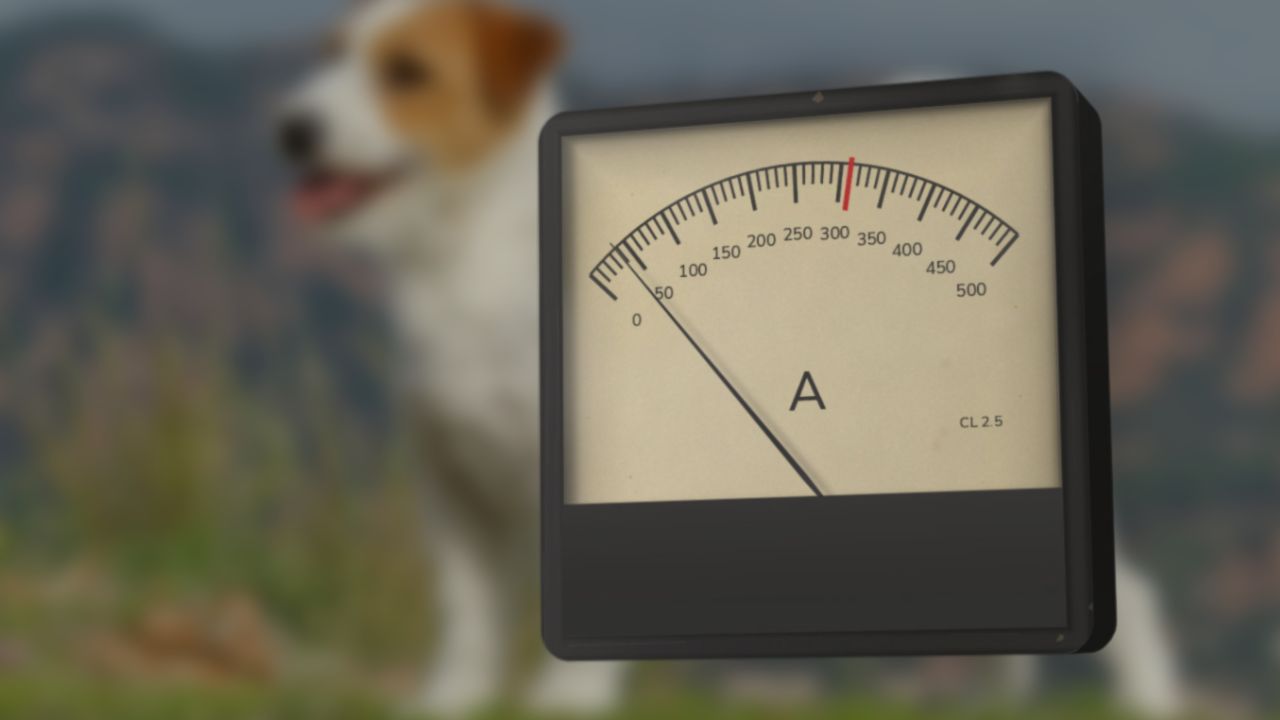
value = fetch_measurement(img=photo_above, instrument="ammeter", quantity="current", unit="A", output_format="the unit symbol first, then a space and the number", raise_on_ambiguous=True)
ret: A 40
